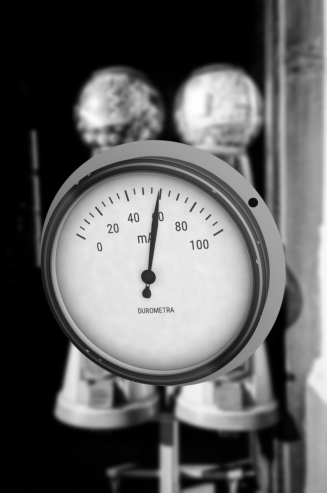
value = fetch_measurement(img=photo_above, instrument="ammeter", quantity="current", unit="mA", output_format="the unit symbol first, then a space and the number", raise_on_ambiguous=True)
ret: mA 60
